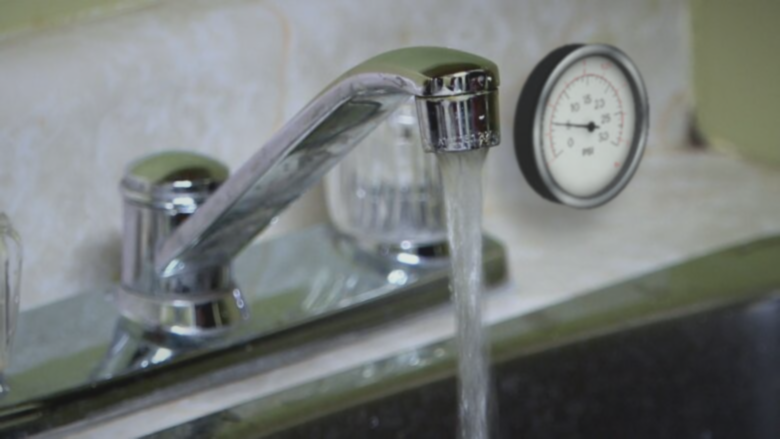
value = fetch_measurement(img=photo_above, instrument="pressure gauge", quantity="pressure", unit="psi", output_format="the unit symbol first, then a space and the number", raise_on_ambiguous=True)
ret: psi 5
